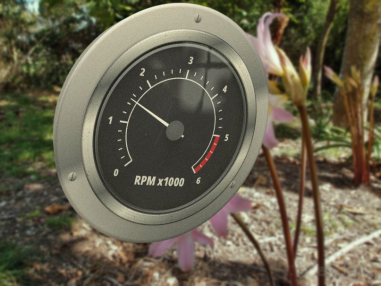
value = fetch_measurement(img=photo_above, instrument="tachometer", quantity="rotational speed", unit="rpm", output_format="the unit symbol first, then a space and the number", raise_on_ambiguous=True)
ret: rpm 1500
